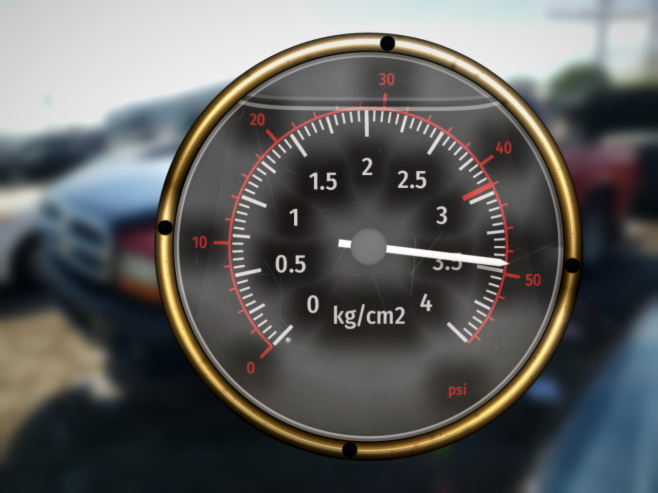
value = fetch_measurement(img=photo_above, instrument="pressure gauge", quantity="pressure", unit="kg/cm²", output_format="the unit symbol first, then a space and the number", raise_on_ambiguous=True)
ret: kg/cm² 3.45
